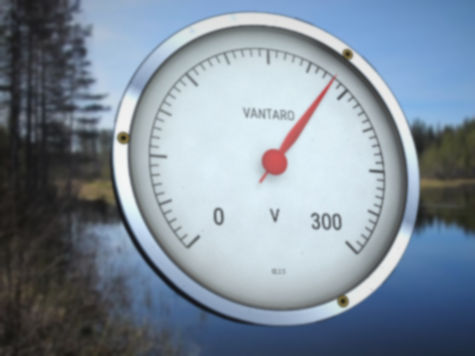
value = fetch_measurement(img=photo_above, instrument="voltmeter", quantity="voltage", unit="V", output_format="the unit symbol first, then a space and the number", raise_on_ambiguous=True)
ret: V 190
